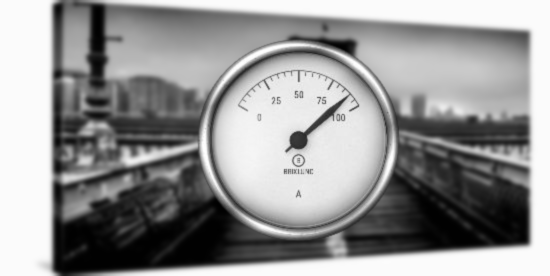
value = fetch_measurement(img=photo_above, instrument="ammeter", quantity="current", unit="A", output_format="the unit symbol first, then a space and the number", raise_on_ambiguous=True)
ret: A 90
